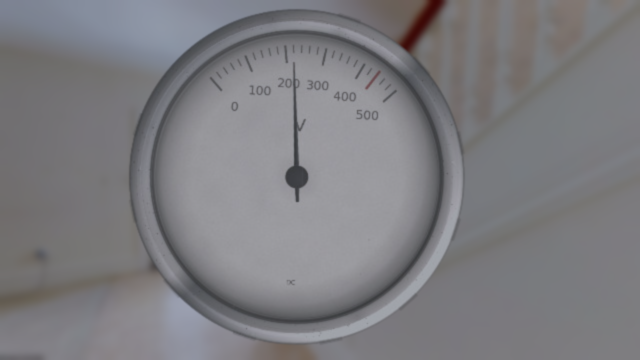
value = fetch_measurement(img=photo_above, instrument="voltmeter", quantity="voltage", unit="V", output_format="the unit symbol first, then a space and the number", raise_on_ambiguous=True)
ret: V 220
